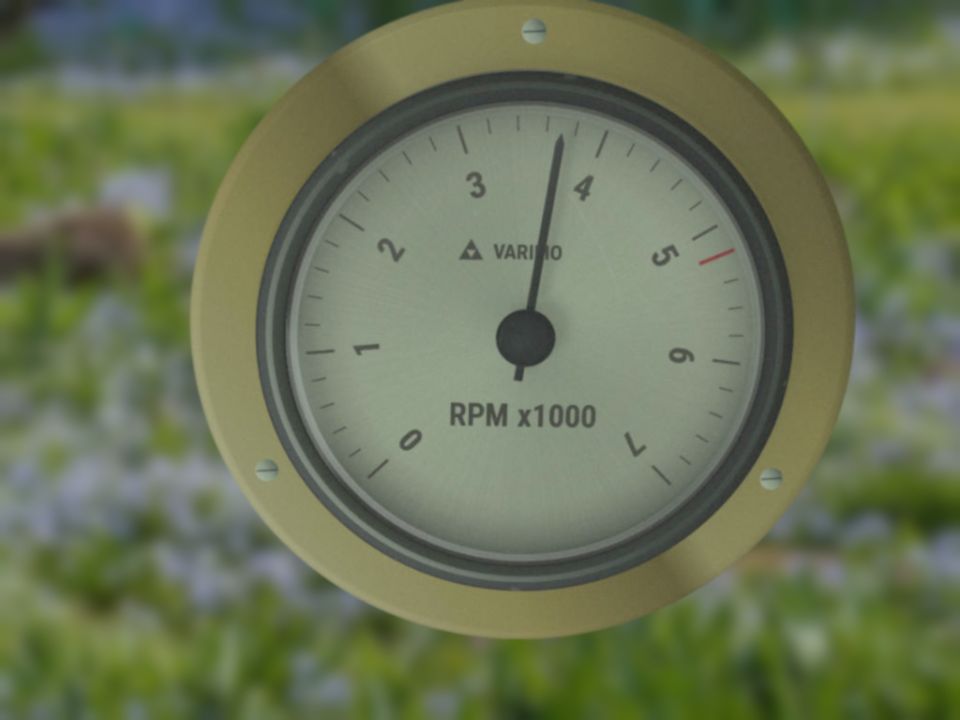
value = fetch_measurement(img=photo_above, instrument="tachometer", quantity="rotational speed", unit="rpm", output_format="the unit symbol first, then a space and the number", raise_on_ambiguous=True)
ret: rpm 3700
